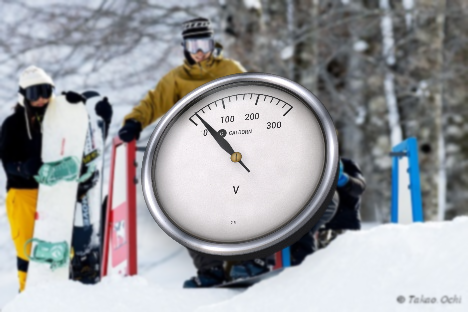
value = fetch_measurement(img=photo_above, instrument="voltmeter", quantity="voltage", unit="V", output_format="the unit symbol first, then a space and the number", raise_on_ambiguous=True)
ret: V 20
